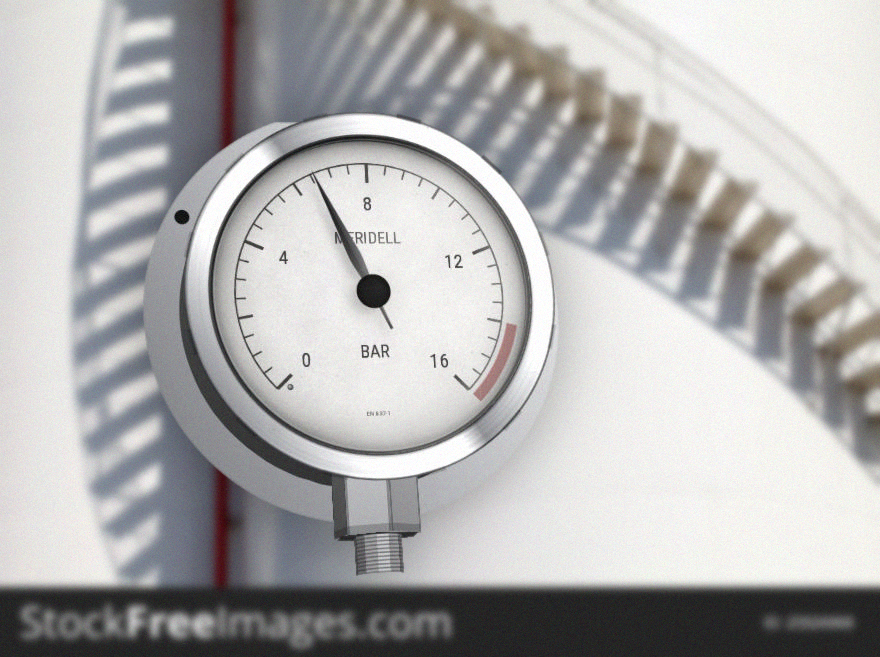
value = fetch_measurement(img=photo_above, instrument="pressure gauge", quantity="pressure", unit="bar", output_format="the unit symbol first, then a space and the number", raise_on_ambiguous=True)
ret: bar 6.5
